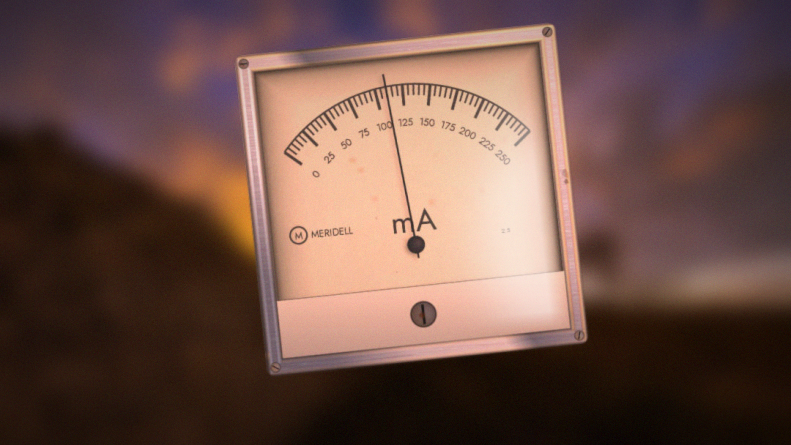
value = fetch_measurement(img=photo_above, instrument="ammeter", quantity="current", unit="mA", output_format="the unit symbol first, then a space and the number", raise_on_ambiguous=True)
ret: mA 110
